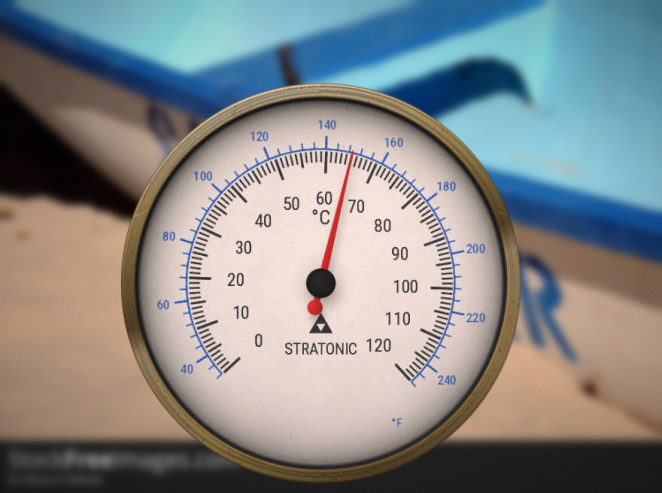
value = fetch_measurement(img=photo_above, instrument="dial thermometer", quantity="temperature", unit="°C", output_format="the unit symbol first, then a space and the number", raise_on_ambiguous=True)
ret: °C 65
